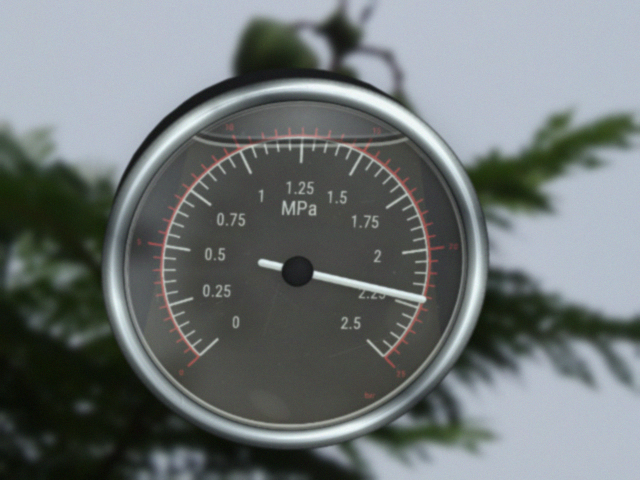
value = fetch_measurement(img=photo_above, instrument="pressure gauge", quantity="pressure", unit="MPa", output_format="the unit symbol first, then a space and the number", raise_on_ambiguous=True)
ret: MPa 2.2
